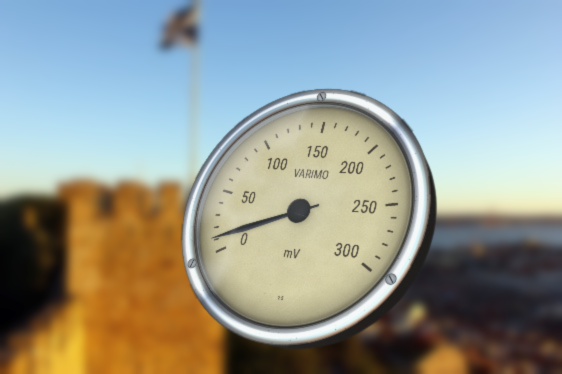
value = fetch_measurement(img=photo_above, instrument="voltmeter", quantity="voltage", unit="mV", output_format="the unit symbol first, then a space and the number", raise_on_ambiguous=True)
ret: mV 10
